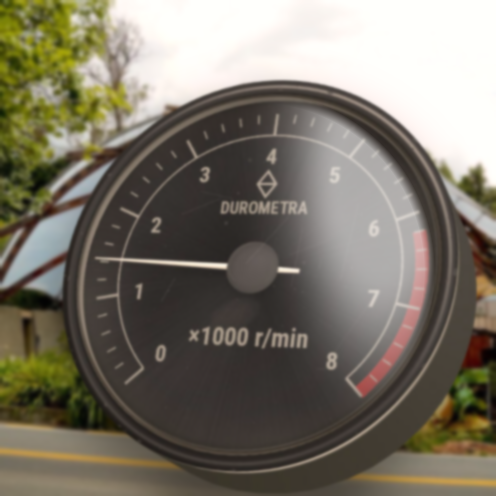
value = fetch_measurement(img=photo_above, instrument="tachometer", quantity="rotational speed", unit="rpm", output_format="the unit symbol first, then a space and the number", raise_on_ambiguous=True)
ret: rpm 1400
